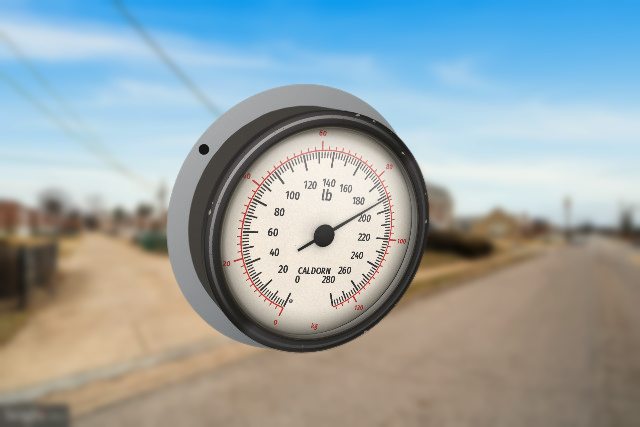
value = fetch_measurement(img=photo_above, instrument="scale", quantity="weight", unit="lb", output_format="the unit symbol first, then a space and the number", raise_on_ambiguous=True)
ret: lb 190
